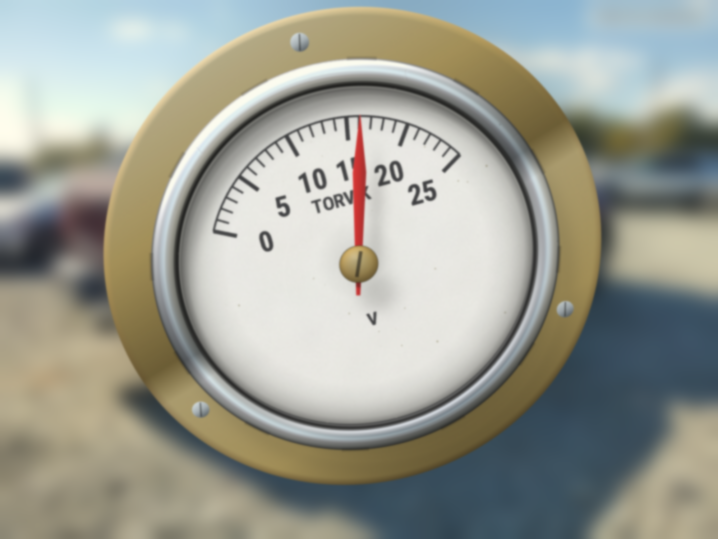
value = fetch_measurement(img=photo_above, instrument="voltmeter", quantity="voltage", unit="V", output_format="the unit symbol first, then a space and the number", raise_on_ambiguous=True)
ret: V 16
